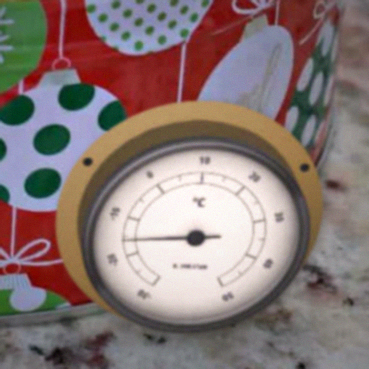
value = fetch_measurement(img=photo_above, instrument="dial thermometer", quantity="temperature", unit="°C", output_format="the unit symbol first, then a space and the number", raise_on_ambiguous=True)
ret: °C -15
